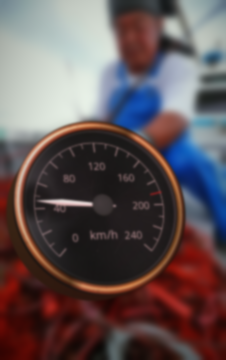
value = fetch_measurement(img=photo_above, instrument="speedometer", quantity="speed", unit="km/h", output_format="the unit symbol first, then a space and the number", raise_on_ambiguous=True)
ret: km/h 45
